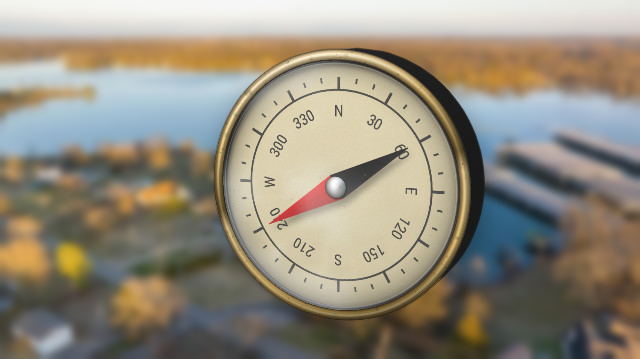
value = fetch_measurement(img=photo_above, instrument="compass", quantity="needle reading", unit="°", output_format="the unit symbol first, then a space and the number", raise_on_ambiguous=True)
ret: ° 240
